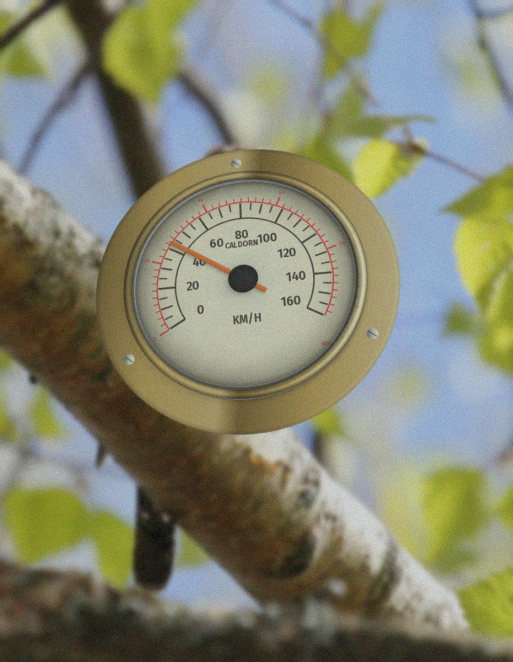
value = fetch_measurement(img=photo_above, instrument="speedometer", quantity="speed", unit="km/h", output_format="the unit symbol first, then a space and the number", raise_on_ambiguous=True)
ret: km/h 42.5
